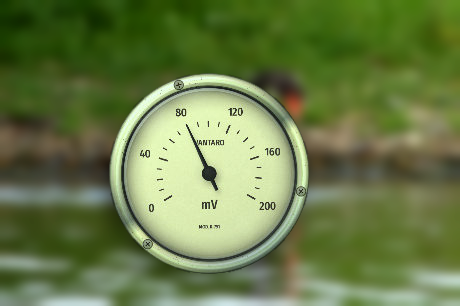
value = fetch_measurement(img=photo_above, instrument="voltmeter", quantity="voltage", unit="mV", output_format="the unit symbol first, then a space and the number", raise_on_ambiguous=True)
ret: mV 80
